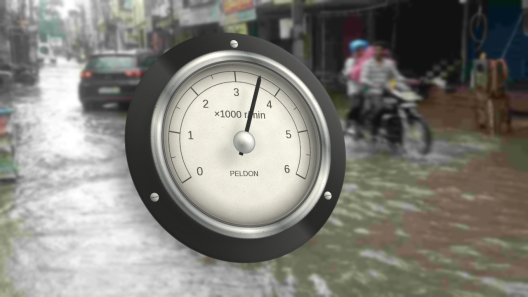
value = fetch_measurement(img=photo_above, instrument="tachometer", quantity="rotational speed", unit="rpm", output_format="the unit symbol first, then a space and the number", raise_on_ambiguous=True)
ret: rpm 3500
